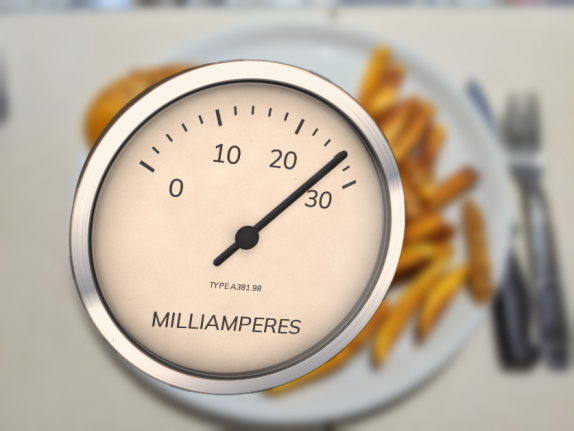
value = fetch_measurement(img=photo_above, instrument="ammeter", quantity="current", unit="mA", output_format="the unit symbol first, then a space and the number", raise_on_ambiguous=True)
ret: mA 26
